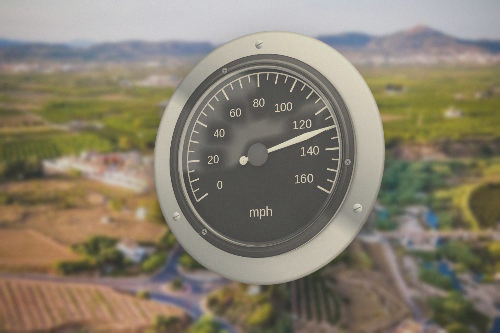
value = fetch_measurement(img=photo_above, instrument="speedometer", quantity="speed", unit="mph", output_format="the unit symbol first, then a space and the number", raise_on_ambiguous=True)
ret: mph 130
